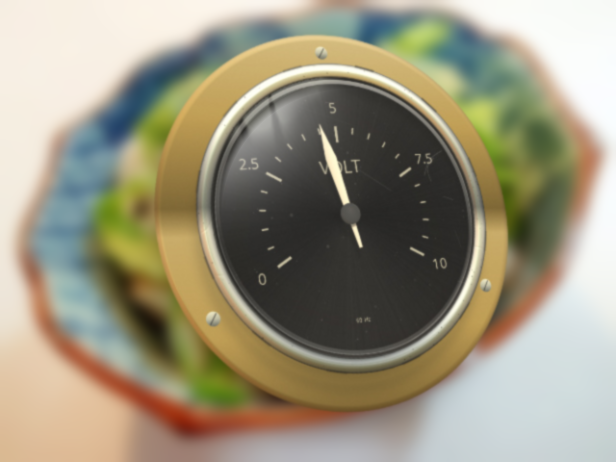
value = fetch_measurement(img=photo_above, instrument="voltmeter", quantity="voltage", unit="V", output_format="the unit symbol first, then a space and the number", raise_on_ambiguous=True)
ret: V 4.5
